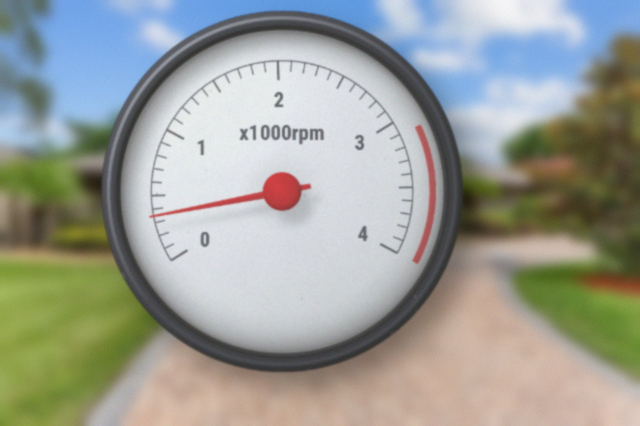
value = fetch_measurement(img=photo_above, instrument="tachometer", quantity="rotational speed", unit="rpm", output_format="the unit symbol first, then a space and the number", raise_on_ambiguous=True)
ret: rpm 350
